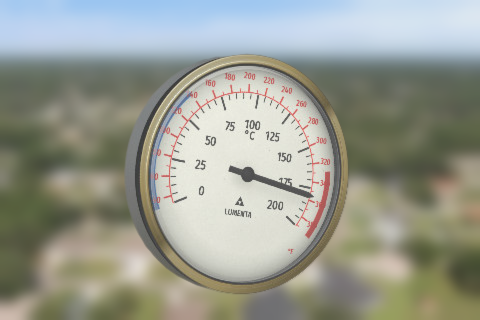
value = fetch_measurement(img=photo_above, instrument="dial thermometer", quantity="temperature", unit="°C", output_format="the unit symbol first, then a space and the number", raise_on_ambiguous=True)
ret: °C 180
